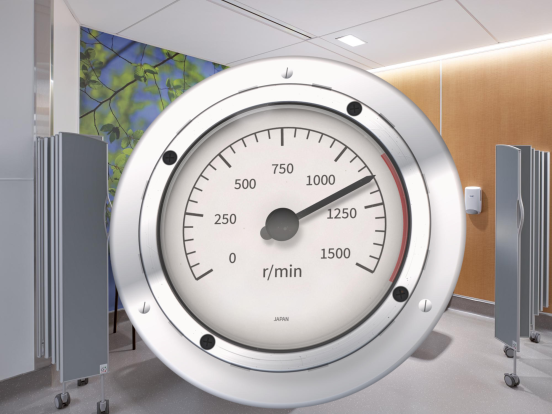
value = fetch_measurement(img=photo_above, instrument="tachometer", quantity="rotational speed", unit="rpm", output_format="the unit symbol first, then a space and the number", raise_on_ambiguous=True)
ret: rpm 1150
